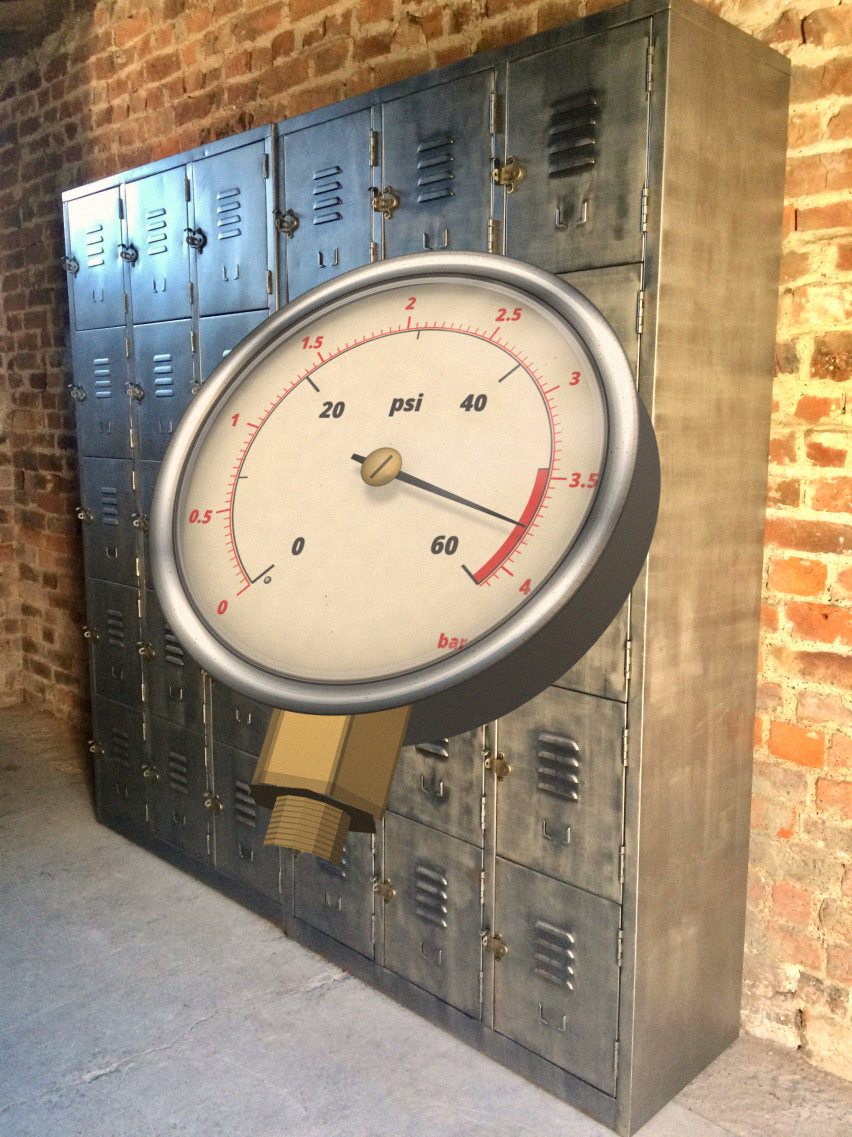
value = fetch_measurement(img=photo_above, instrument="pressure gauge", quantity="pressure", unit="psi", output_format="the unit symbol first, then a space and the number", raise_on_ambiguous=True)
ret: psi 55
